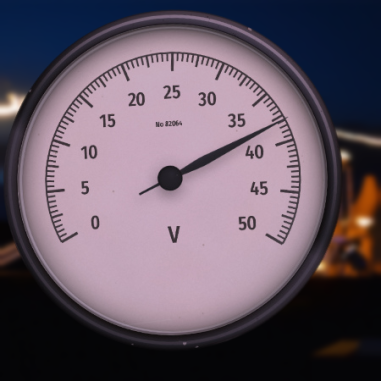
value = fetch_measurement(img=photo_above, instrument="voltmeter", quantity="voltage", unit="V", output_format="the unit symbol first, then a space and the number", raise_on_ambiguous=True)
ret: V 38
